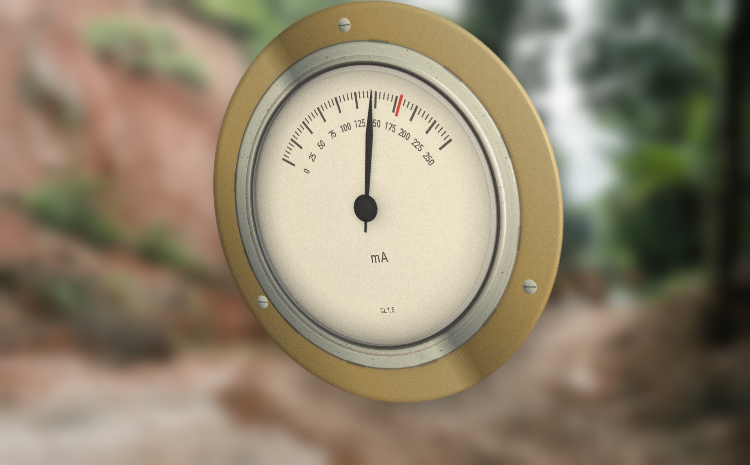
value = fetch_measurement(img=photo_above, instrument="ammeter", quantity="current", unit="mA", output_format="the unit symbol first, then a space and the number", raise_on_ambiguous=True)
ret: mA 150
